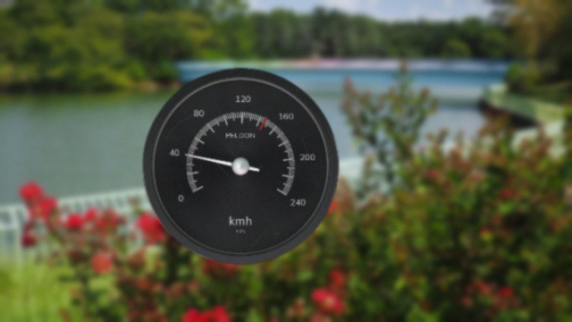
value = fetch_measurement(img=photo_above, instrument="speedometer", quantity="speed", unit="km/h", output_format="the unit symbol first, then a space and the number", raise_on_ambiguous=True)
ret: km/h 40
